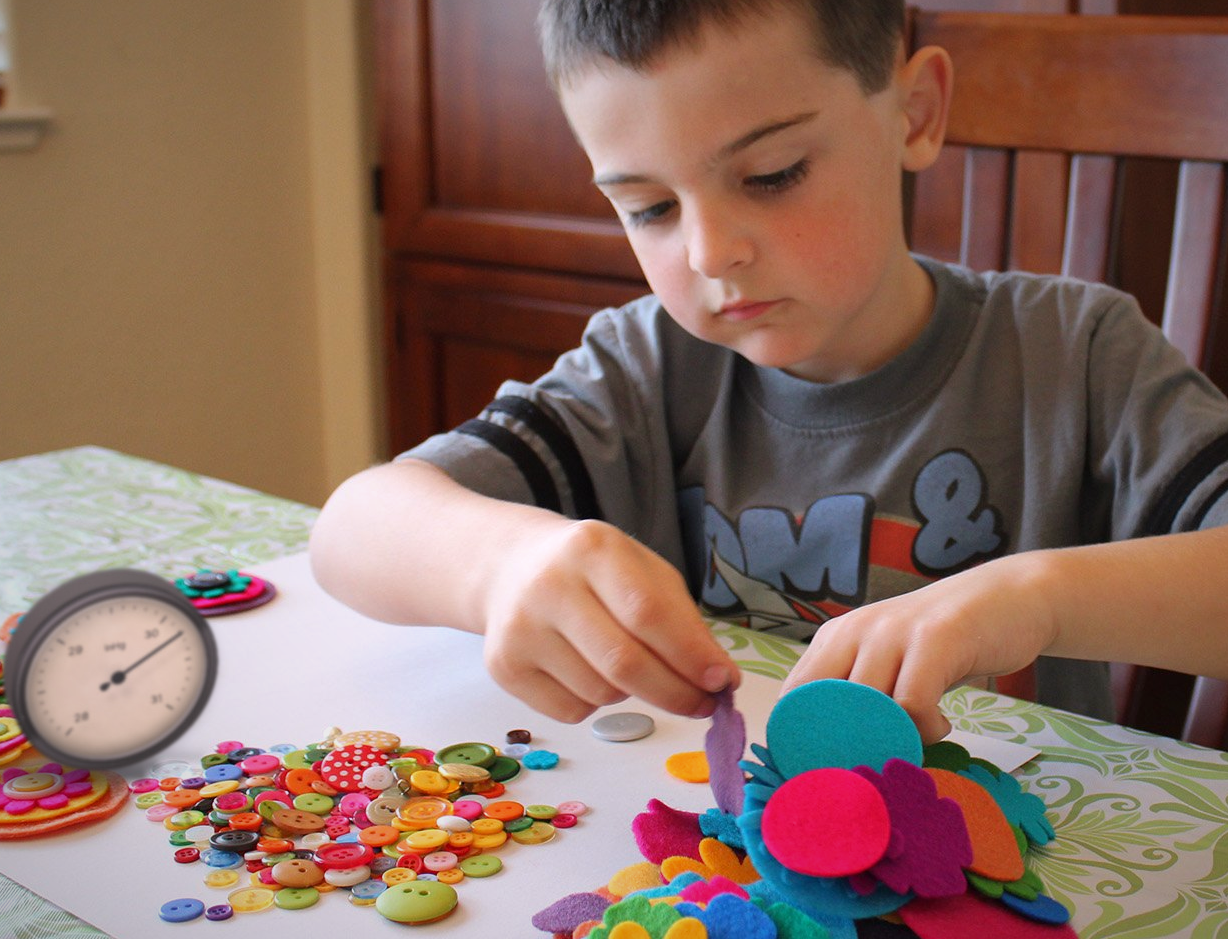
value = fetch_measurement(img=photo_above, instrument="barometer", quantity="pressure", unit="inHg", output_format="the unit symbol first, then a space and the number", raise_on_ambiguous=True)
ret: inHg 30.2
